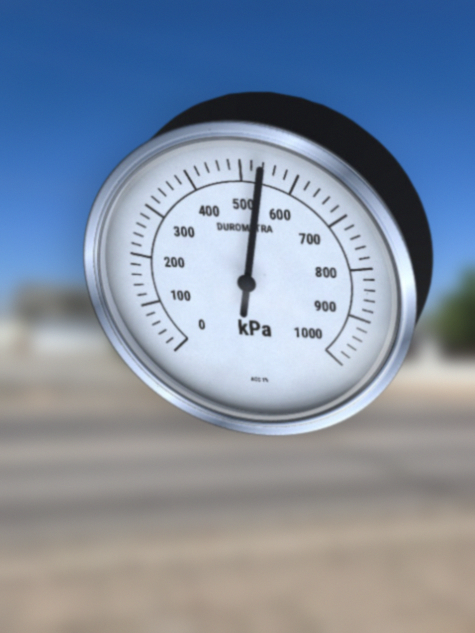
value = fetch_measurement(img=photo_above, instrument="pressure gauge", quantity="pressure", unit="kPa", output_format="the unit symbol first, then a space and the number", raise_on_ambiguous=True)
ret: kPa 540
